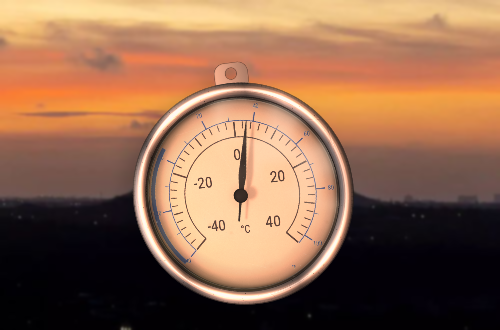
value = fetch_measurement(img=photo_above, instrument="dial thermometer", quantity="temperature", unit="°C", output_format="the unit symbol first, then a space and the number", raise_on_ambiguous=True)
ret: °C 3
